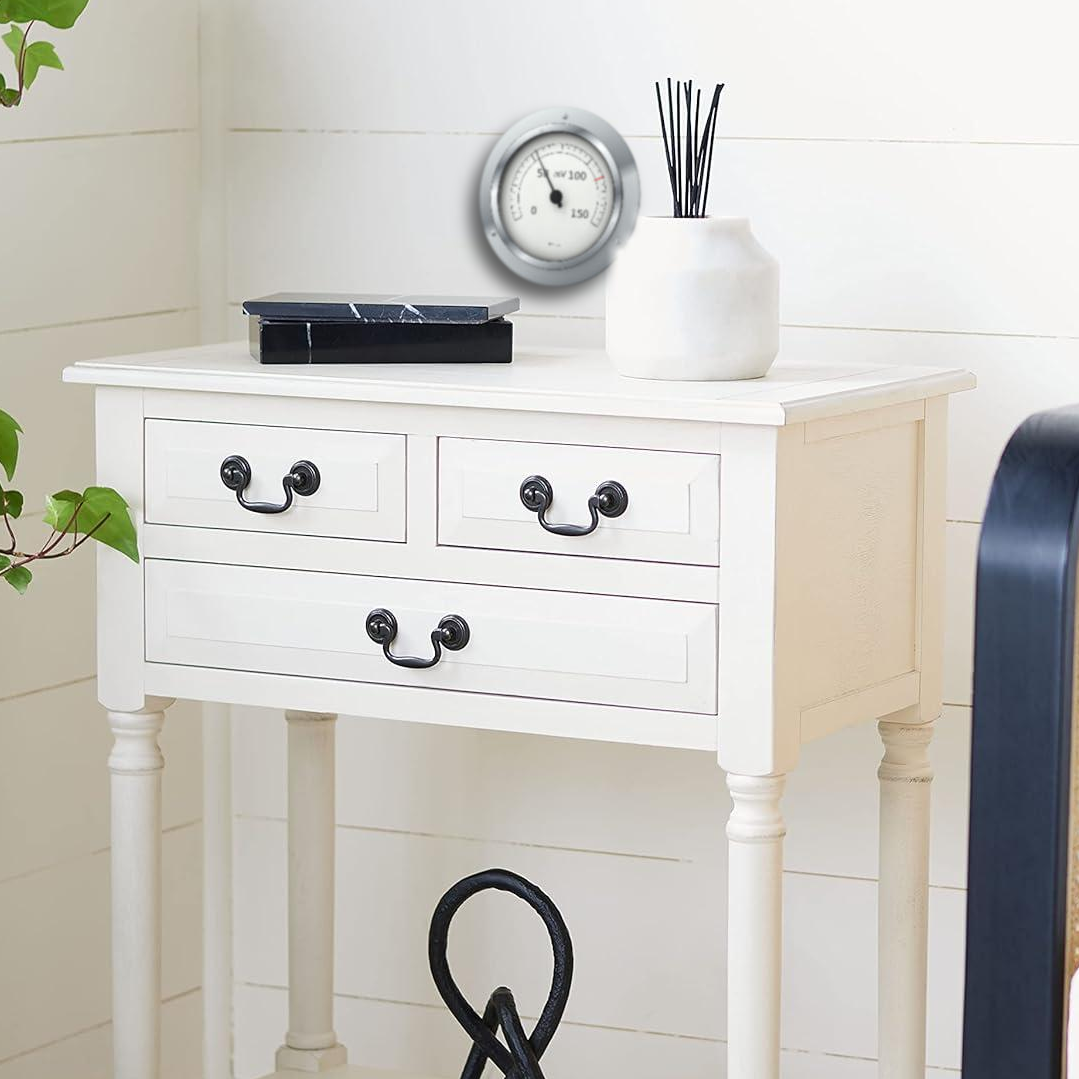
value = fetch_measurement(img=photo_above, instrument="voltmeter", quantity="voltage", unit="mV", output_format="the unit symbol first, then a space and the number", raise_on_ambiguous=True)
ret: mV 55
